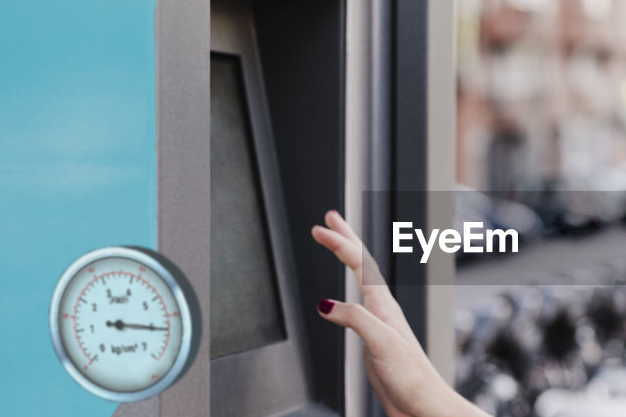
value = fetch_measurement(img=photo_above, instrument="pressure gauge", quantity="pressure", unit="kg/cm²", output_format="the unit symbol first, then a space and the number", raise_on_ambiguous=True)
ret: kg/cm² 6
